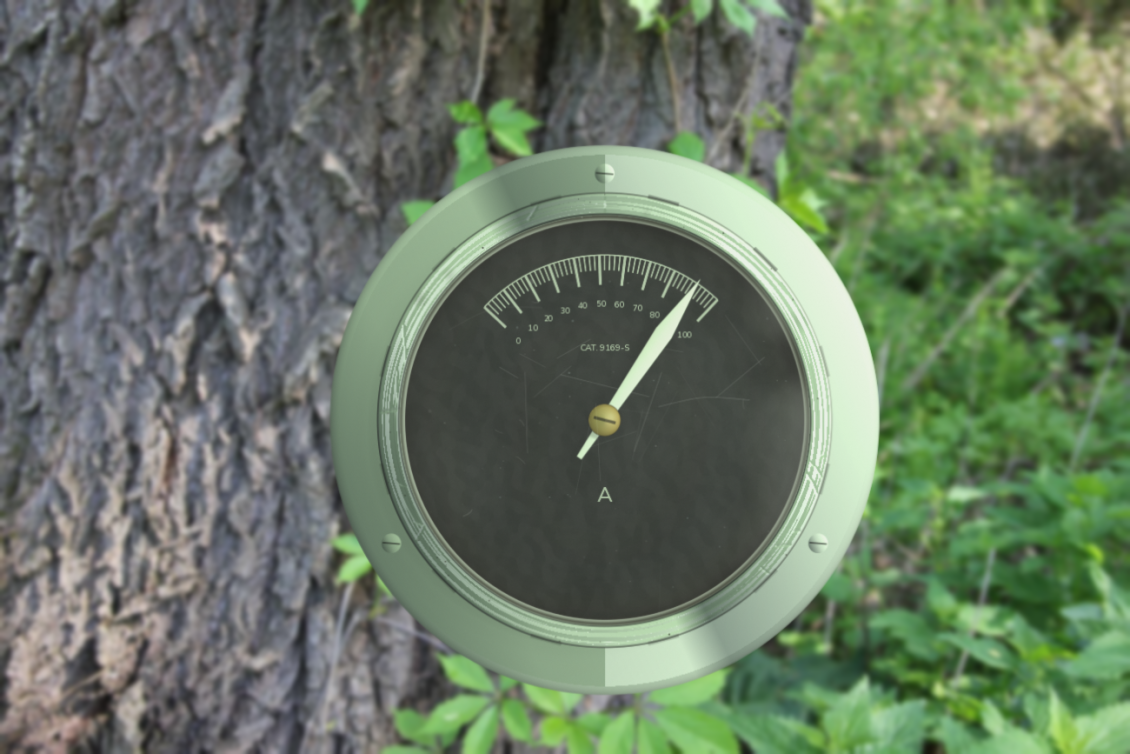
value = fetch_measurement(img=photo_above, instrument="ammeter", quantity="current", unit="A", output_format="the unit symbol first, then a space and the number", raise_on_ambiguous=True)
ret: A 90
